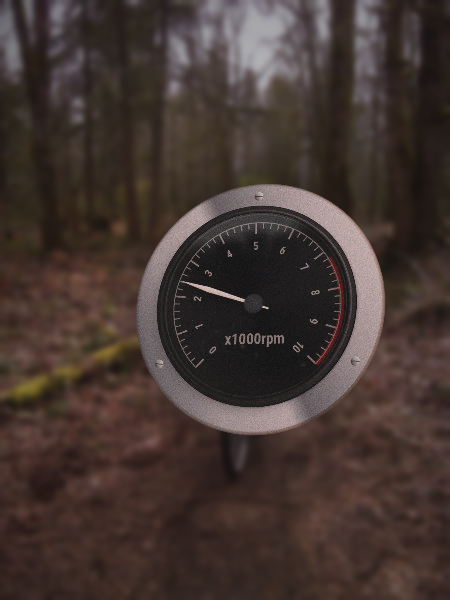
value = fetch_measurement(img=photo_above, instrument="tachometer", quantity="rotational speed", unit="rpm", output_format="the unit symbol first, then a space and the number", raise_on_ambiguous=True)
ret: rpm 2400
